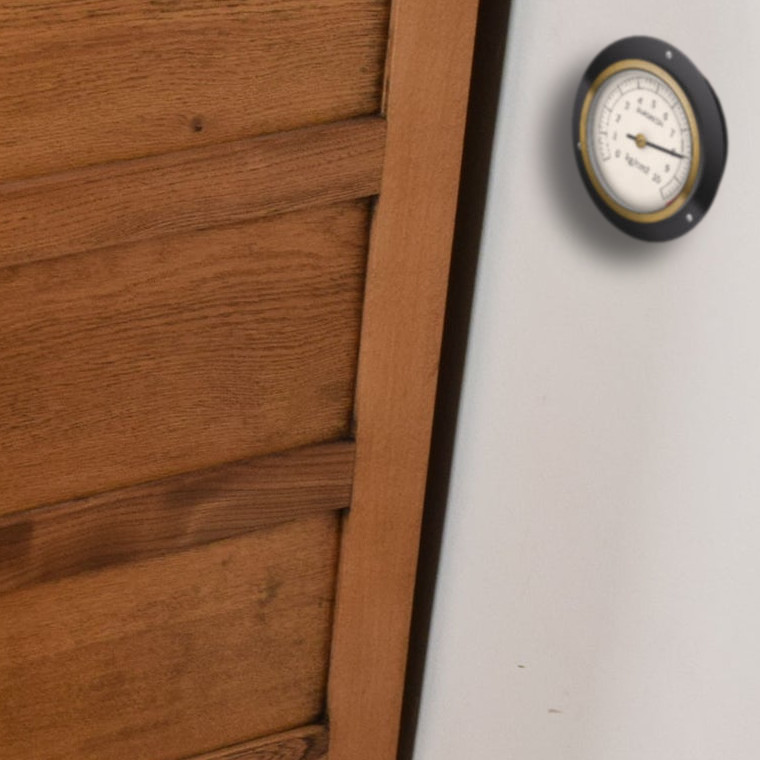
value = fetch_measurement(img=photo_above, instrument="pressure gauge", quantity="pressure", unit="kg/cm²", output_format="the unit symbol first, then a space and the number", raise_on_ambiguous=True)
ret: kg/cm² 8
